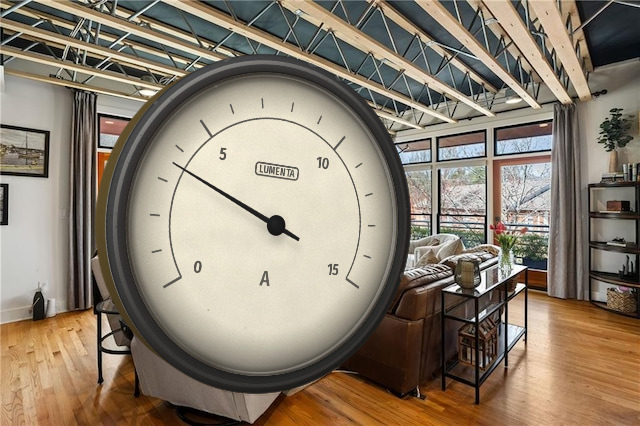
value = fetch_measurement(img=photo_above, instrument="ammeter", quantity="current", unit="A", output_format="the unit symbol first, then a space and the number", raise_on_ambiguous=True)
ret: A 3.5
